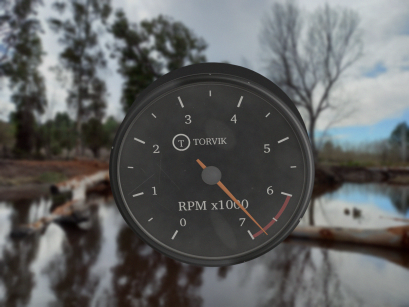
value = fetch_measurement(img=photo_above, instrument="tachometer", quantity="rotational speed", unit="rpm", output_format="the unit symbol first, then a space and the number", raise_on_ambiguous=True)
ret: rpm 6750
